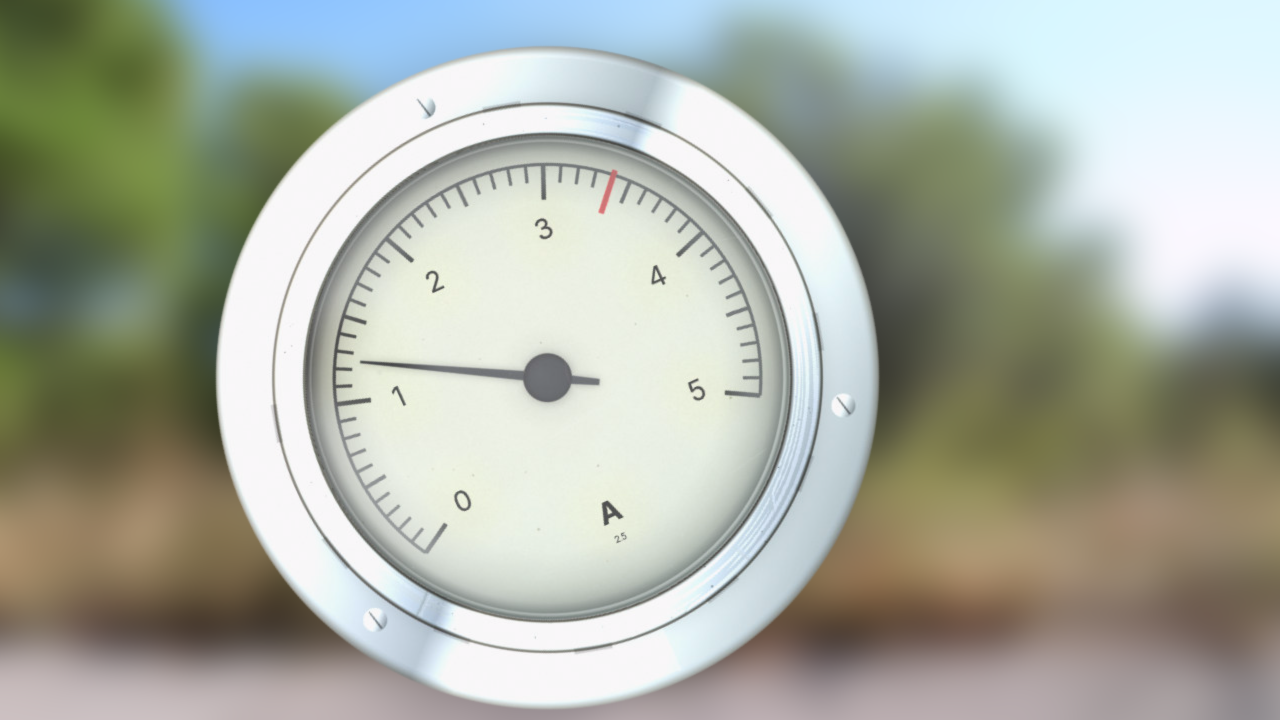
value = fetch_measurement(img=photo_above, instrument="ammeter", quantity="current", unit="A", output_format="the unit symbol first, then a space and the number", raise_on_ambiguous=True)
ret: A 1.25
